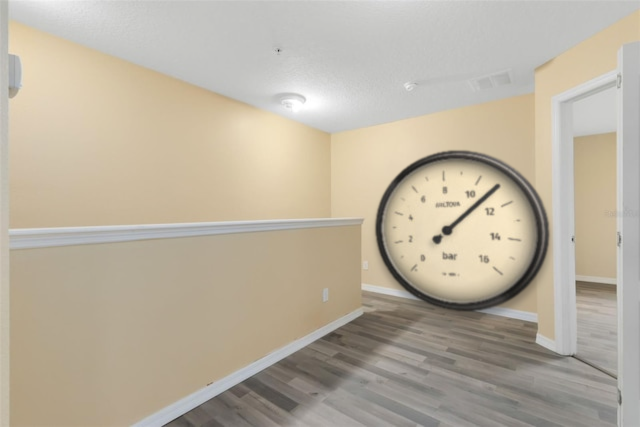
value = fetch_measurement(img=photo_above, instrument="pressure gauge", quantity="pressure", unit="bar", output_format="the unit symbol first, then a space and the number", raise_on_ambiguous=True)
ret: bar 11
